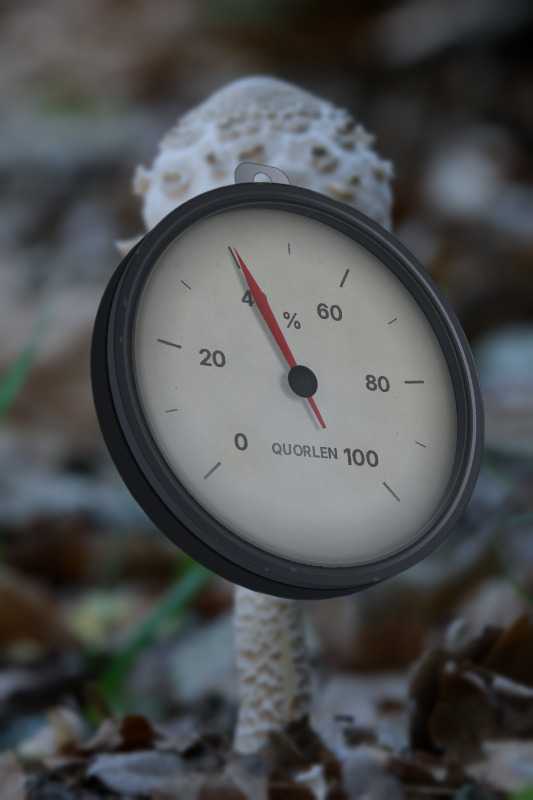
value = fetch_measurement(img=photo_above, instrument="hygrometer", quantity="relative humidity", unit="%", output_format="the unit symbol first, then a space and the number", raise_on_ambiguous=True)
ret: % 40
